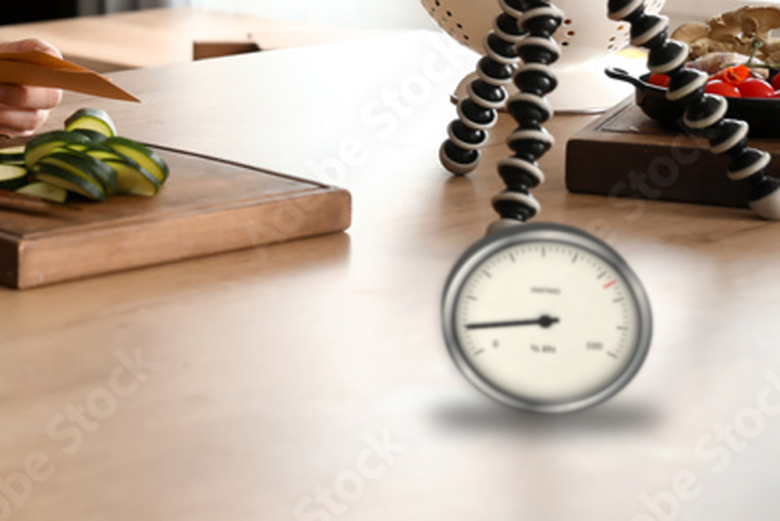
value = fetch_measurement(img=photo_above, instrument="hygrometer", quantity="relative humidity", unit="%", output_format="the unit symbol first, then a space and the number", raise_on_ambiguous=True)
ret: % 10
